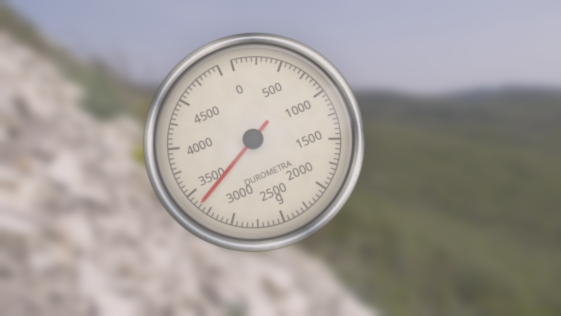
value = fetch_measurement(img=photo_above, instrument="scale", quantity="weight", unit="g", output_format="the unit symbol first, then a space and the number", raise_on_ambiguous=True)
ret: g 3350
